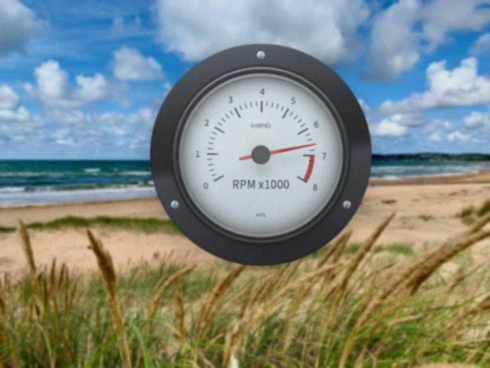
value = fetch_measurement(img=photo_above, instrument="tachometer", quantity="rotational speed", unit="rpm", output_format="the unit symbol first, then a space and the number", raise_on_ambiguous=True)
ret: rpm 6600
